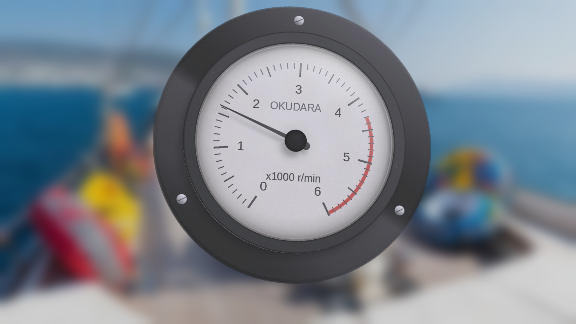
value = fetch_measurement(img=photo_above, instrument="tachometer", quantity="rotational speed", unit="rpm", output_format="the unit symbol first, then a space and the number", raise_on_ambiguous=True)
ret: rpm 1600
